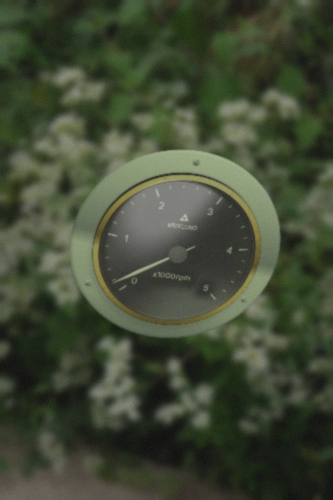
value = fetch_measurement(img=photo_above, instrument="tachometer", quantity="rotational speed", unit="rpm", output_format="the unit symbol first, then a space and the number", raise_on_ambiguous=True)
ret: rpm 200
